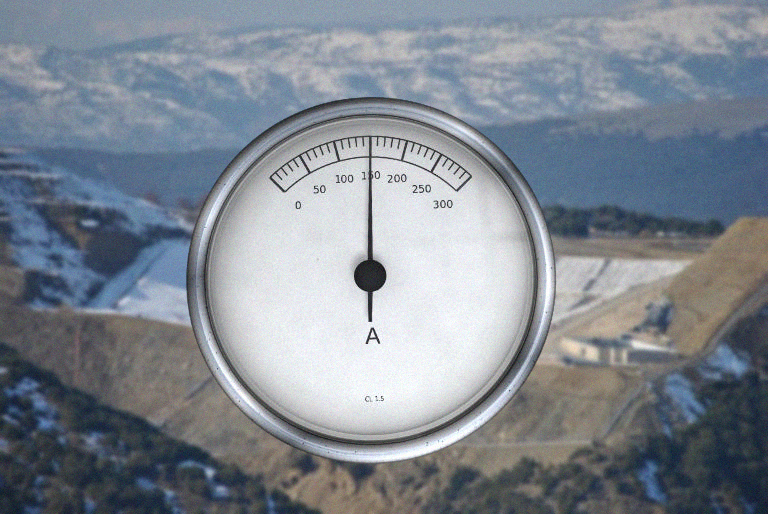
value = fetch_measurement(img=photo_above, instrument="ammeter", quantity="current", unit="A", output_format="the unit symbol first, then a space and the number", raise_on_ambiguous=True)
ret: A 150
